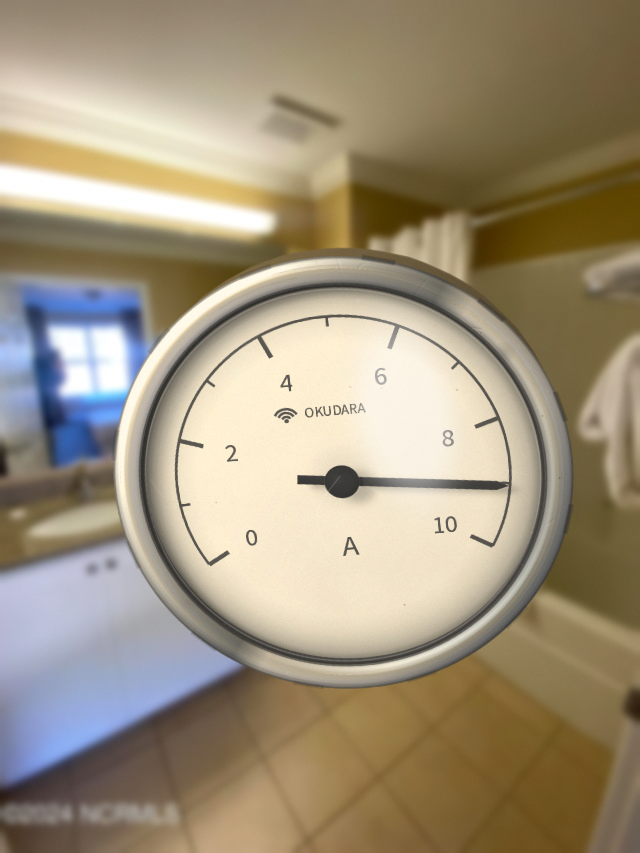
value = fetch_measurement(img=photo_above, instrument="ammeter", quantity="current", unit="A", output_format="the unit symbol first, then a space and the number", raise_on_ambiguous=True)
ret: A 9
